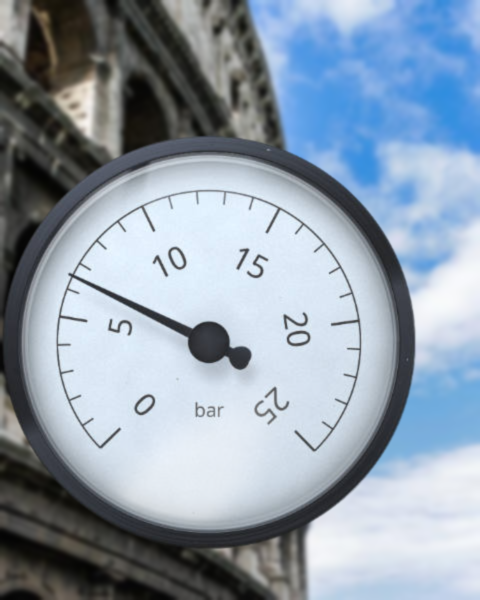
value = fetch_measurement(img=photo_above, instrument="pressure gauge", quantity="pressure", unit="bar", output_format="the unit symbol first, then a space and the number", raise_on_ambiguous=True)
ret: bar 6.5
